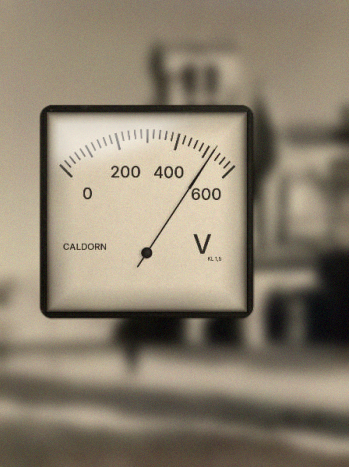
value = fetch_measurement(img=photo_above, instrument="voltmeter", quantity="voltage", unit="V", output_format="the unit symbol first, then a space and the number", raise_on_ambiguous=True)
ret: V 520
